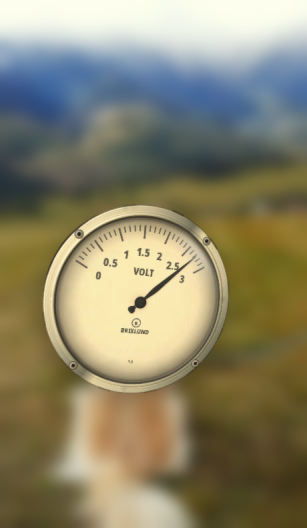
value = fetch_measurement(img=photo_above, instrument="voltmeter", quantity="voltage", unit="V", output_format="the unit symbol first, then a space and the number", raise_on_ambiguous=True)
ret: V 2.7
